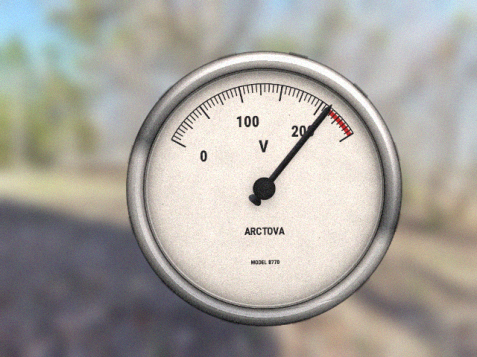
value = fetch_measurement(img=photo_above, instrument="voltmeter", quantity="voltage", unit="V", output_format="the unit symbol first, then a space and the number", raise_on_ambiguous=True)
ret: V 210
